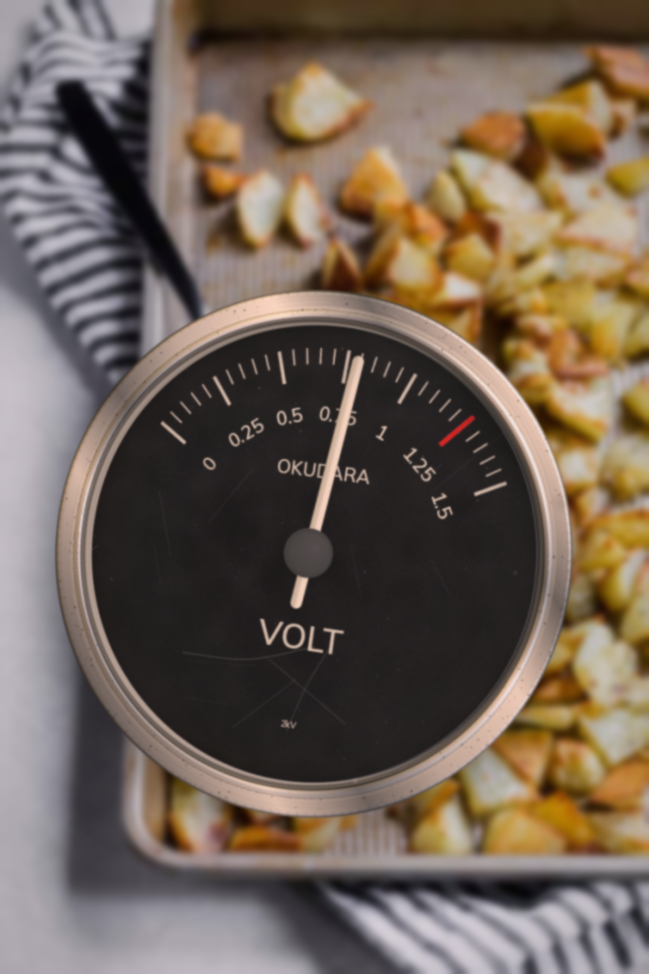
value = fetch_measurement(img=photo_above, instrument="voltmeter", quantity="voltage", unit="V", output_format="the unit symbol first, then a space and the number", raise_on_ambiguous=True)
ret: V 0.8
